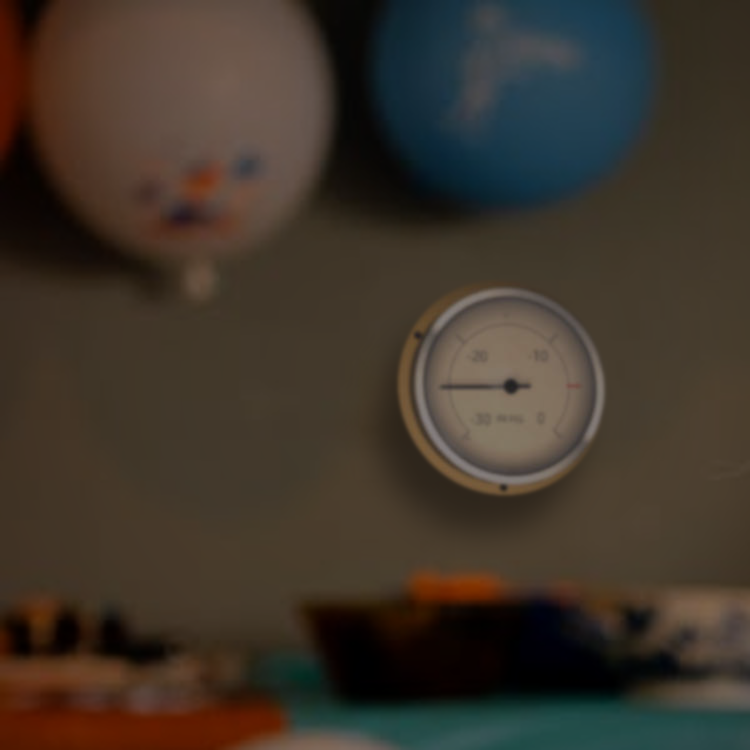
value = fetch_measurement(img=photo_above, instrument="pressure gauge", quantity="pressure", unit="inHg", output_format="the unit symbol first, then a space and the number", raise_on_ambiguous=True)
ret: inHg -25
